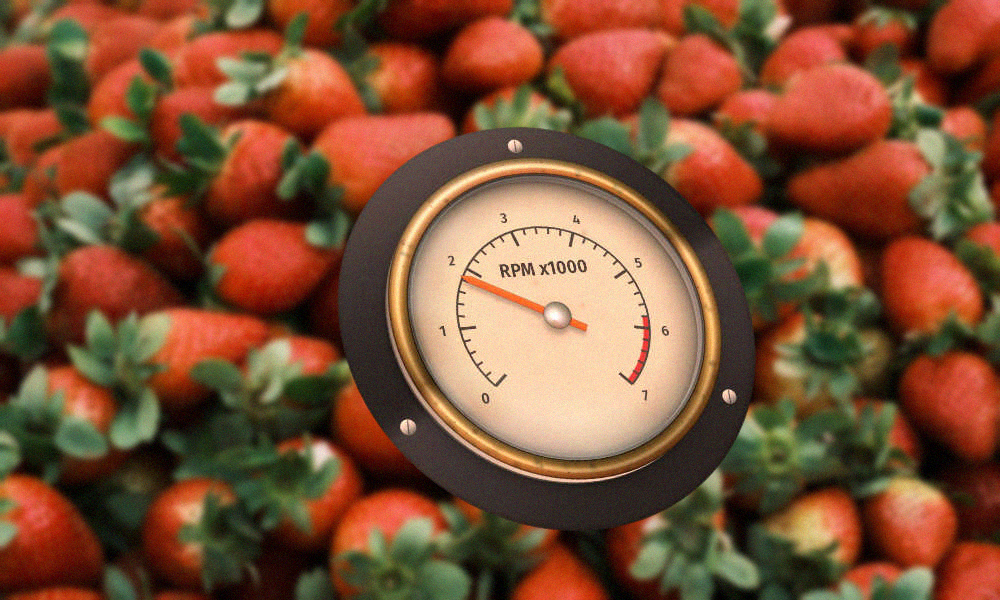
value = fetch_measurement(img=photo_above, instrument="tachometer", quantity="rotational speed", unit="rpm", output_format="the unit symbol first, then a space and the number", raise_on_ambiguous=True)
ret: rpm 1800
